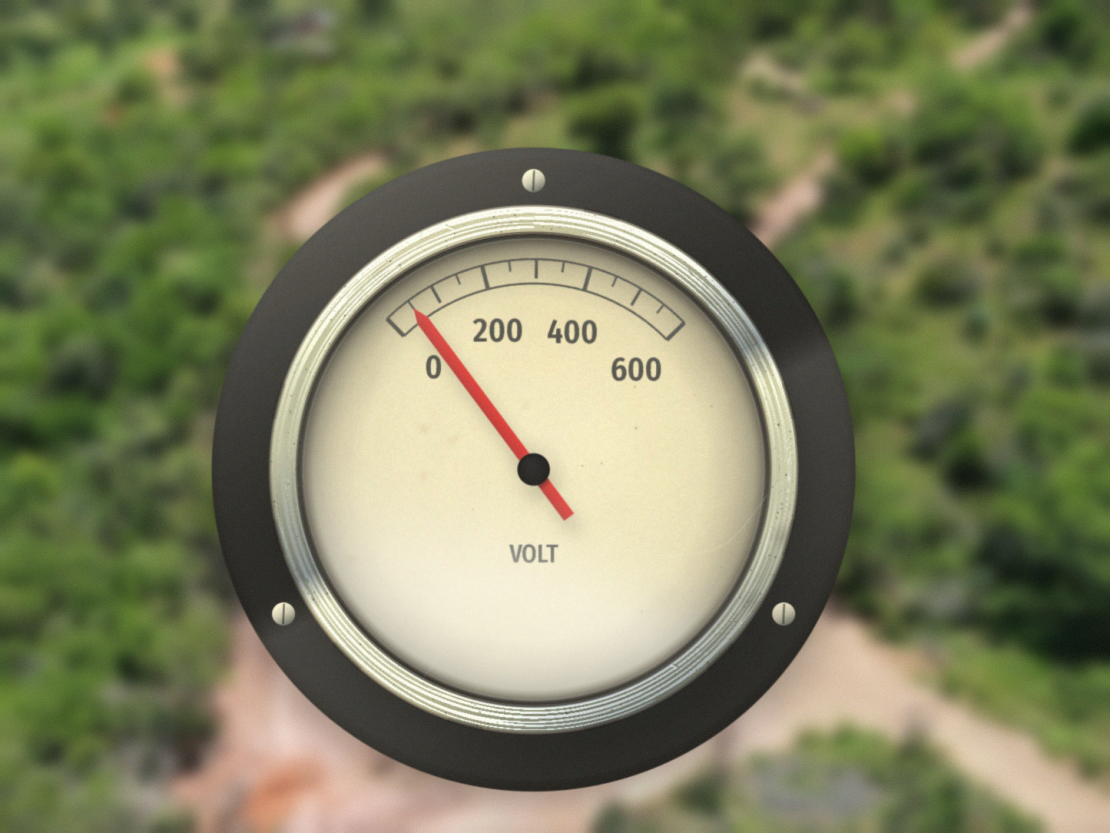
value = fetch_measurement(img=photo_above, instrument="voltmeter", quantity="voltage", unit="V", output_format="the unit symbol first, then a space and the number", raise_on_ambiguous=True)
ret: V 50
